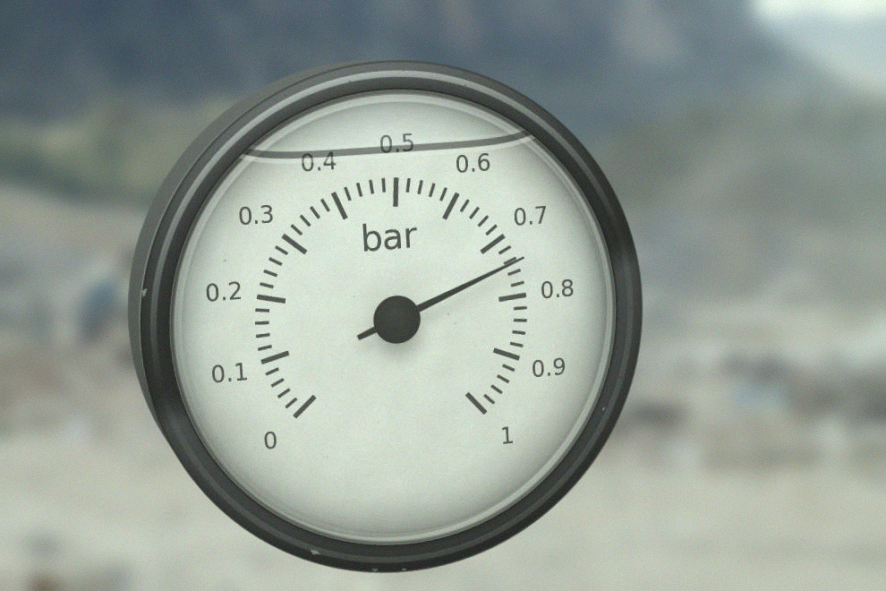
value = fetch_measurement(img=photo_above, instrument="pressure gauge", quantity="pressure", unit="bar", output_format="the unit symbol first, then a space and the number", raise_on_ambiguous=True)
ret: bar 0.74
